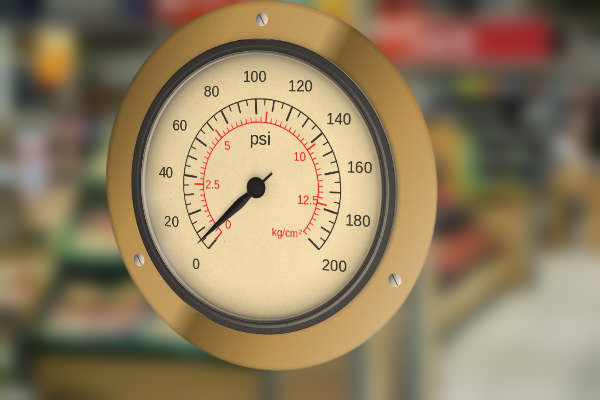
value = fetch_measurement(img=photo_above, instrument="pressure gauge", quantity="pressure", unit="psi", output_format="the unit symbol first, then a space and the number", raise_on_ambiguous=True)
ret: psi 5
